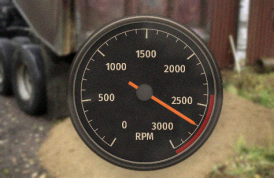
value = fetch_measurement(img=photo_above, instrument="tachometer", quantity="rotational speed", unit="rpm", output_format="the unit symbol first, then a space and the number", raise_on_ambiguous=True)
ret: rpm 2700
